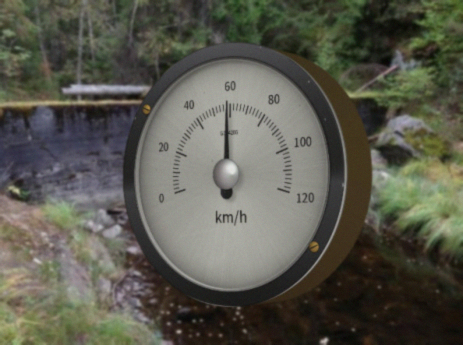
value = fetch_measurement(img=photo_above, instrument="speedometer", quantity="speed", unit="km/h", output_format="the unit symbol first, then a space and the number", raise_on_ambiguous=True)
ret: km/h 60
